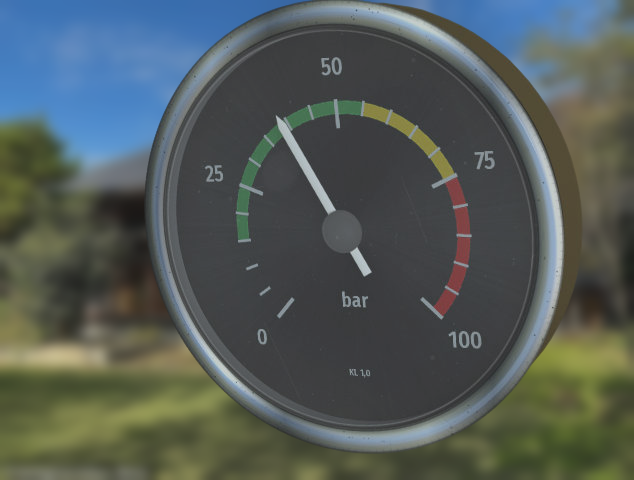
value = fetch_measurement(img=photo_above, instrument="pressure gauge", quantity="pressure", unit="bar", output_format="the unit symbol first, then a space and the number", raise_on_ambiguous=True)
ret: bar 40
